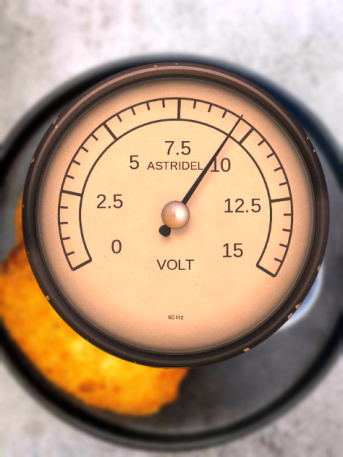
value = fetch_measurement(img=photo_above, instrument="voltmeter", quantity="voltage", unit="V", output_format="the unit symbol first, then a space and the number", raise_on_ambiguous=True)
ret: V 9.5
